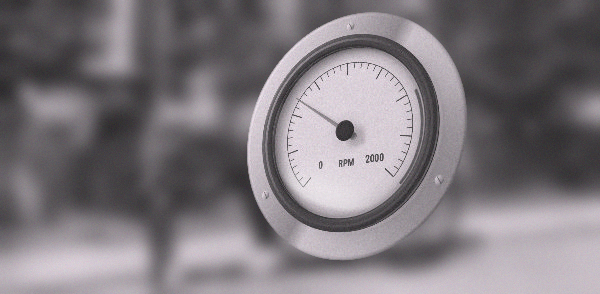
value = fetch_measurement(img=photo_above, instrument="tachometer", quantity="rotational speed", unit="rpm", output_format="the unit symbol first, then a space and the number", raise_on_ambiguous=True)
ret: rpm 600
